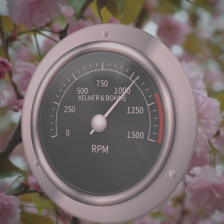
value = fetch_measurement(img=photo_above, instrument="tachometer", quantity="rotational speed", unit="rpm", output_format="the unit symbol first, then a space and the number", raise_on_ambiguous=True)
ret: rpm 1050
